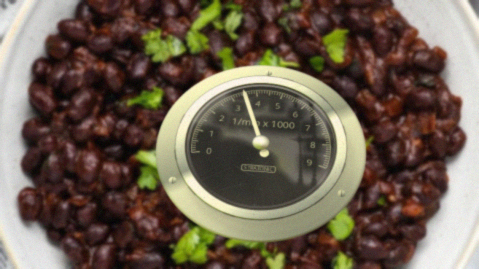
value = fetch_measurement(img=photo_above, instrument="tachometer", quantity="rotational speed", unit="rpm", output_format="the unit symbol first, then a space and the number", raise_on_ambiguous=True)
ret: rpm 3500
